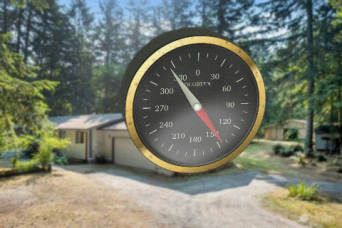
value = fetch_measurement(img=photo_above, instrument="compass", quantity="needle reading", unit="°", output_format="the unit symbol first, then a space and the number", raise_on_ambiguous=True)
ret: ° 145
